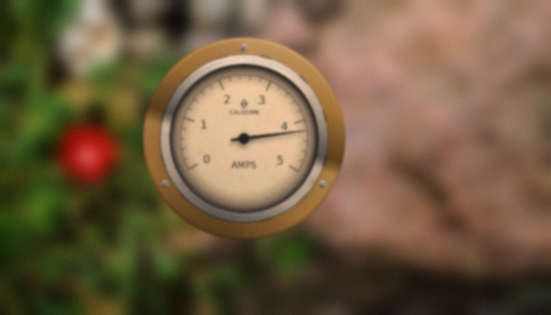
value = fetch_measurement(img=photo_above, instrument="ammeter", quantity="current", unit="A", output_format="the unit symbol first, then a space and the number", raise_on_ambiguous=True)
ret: A 4.2
